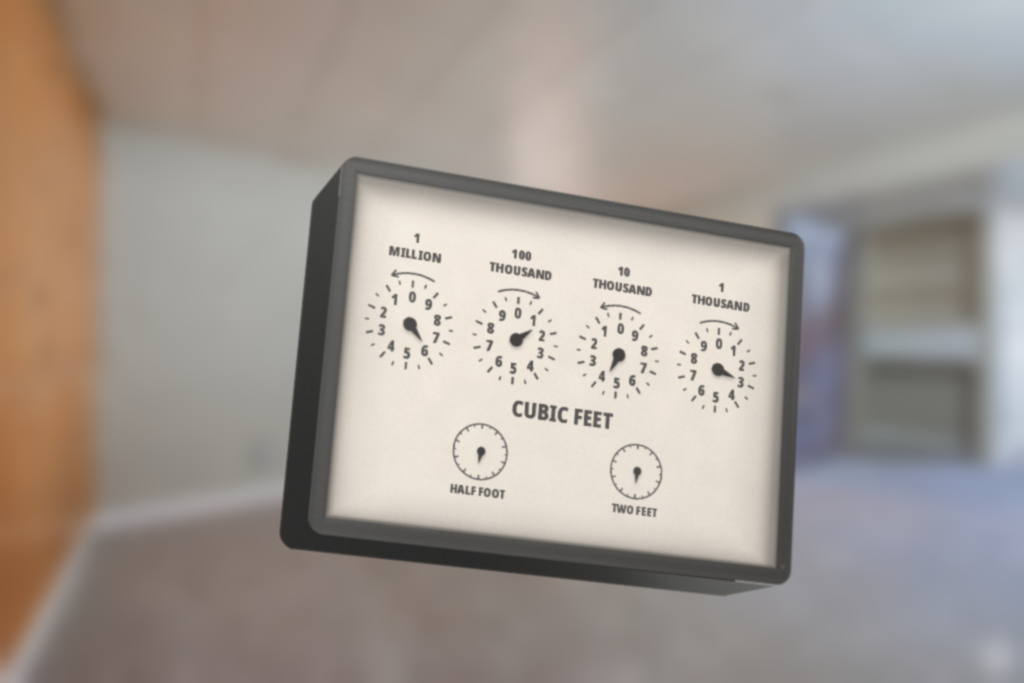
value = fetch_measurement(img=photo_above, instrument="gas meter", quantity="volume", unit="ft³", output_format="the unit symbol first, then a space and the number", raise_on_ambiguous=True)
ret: ft³ 614300
